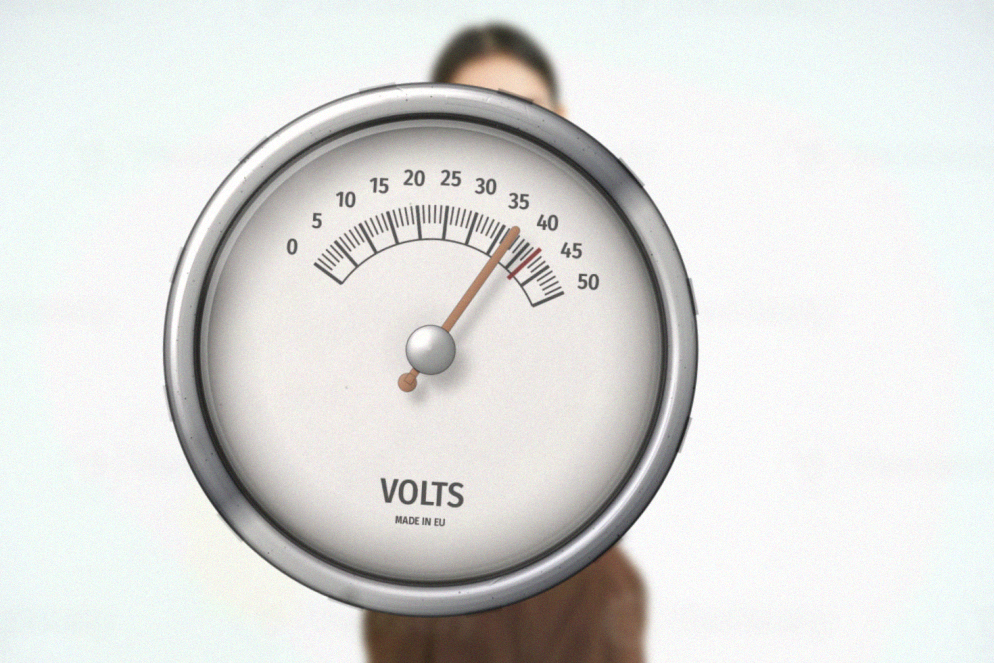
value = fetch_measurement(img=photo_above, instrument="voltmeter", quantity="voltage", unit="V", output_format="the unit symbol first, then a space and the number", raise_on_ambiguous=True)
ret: V 37
